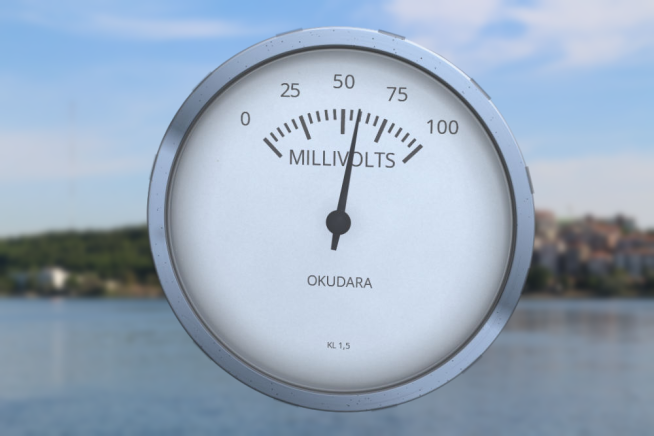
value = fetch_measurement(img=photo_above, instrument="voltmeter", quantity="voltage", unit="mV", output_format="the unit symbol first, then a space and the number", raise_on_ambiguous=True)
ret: mV 60
